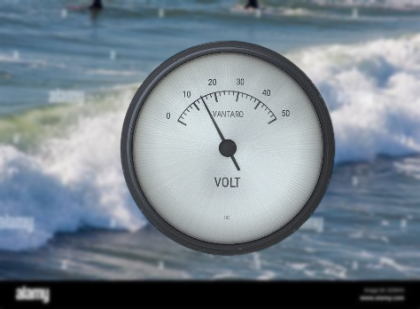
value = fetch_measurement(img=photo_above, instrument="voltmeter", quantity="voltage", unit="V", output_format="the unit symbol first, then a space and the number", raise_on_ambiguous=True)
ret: V 14
